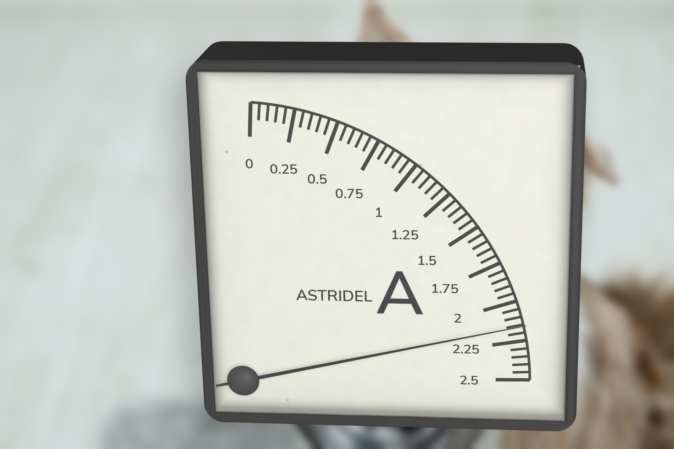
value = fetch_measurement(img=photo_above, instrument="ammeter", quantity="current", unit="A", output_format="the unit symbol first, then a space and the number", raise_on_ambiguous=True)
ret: A 2.15
